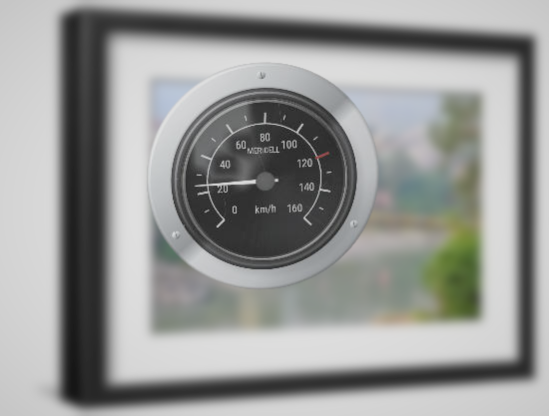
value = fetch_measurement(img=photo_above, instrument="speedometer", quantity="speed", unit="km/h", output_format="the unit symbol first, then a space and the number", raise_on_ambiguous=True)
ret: km/h 25
